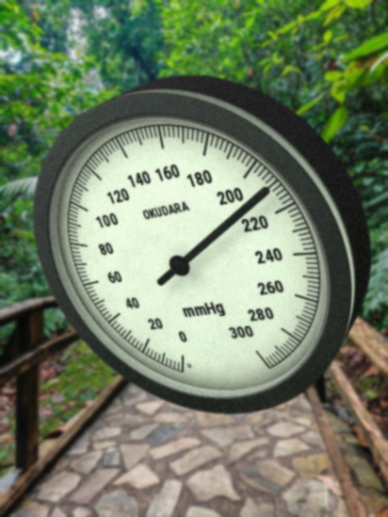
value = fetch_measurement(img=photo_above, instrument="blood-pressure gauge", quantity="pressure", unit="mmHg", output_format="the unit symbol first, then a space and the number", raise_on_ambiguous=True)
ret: mmHg 210
